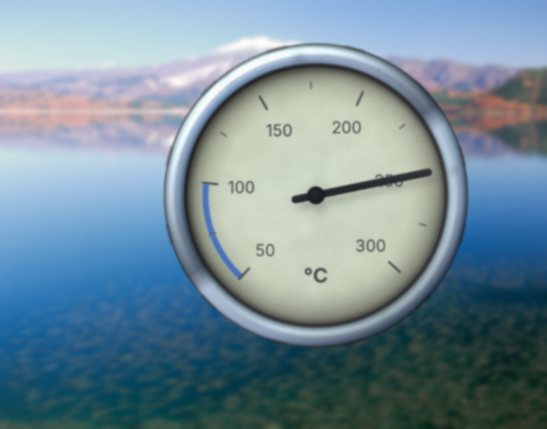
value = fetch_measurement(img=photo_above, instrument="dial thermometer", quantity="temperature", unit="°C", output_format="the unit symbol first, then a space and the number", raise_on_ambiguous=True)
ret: °C 250
